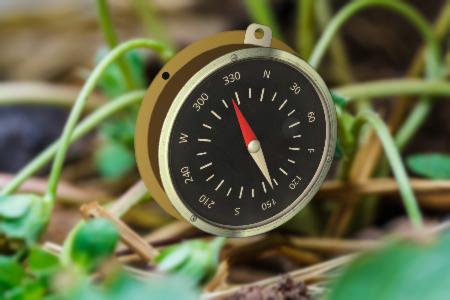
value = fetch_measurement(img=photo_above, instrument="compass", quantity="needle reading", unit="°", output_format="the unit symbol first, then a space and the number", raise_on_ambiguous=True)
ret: ° 322.5
